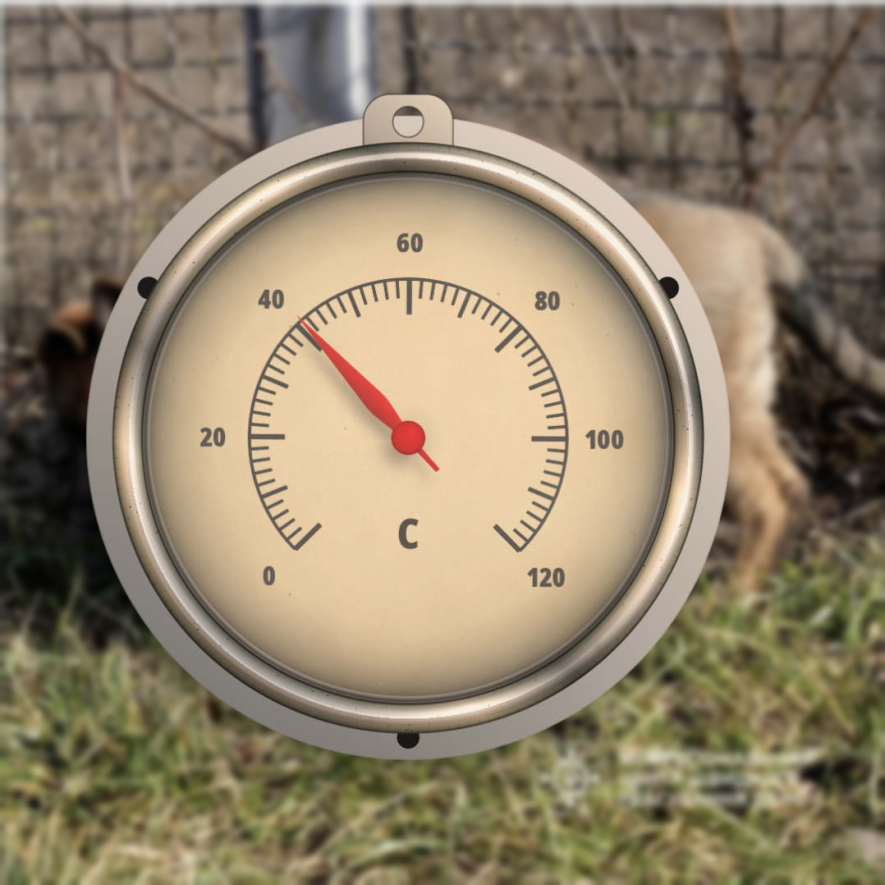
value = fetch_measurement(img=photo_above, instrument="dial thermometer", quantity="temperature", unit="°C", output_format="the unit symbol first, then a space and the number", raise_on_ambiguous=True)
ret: °C 41
